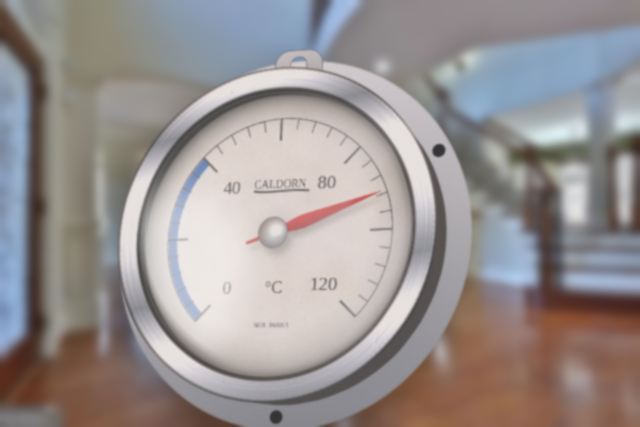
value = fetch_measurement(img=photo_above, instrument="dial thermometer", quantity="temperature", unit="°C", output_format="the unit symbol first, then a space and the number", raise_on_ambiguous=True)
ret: °C 92
